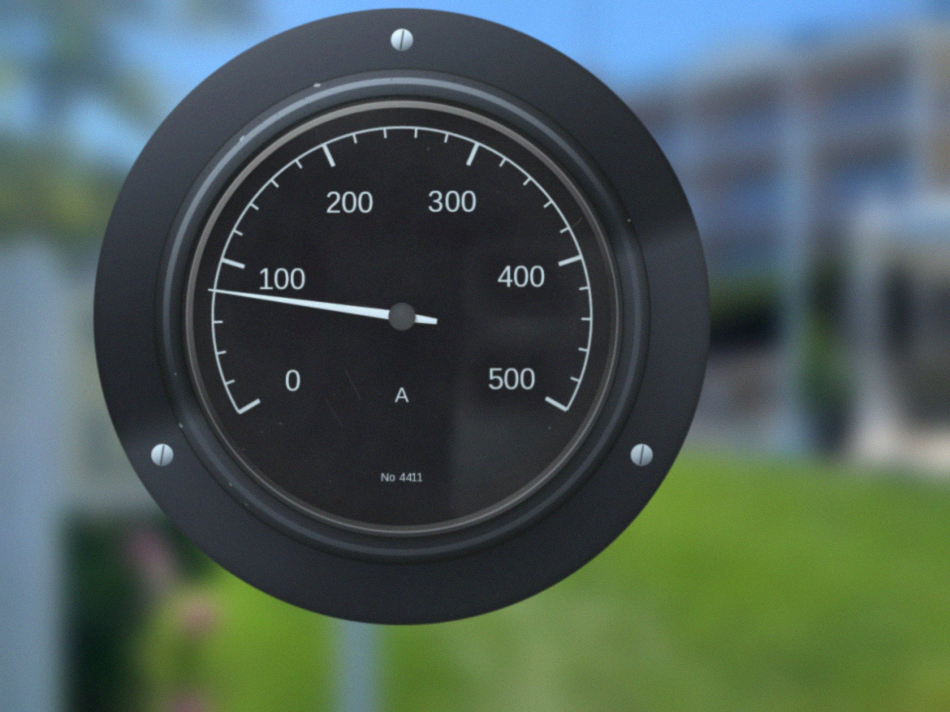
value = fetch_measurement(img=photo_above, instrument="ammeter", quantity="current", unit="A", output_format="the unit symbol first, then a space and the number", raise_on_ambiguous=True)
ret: A 80
